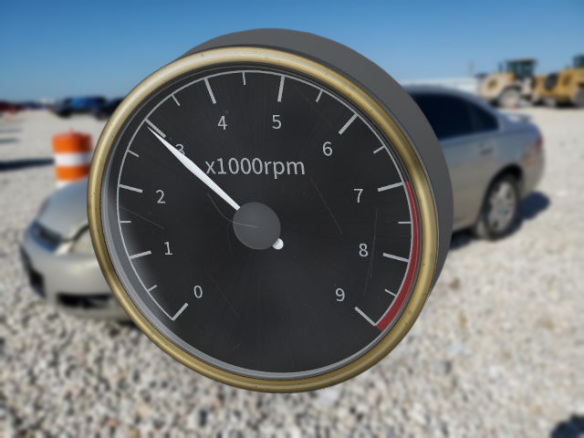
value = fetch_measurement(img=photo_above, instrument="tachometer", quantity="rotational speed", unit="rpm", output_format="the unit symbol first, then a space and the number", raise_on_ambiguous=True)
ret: rpm 3000
